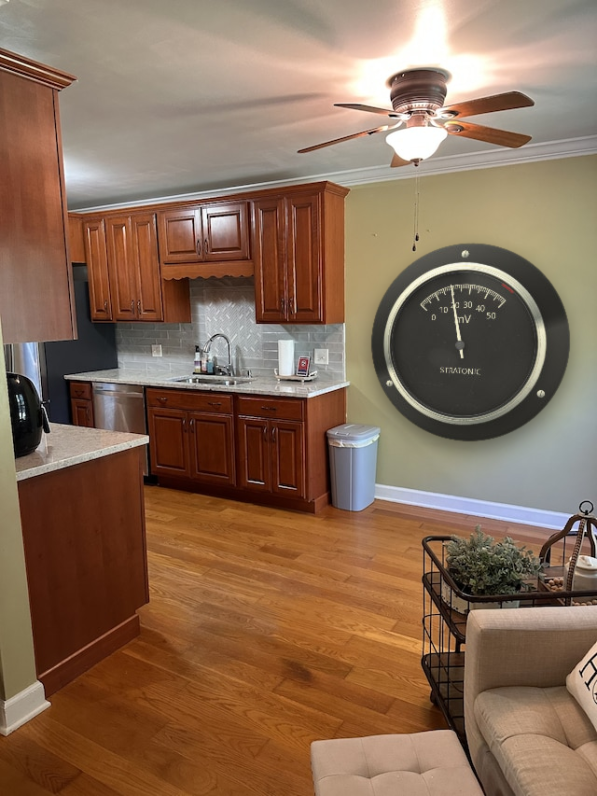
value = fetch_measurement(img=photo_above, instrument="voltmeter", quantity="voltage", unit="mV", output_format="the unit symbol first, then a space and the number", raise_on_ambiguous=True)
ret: mV 20
